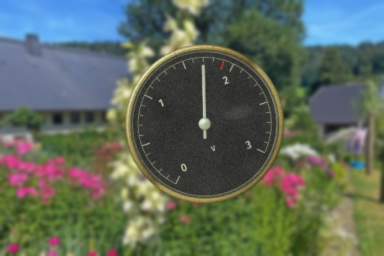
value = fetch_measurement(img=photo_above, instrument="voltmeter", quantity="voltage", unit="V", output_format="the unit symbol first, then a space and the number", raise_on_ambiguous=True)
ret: V 1.7
